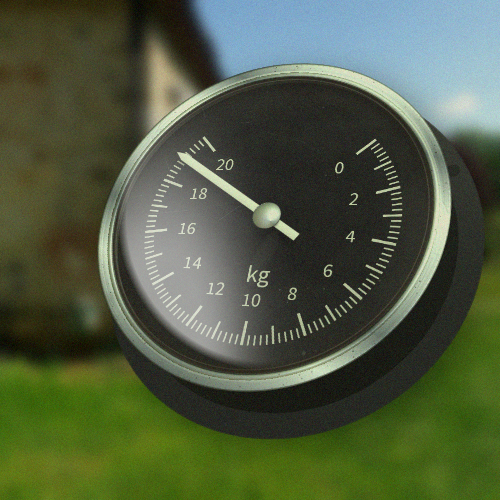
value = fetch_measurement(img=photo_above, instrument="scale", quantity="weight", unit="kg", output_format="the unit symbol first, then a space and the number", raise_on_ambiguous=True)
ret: kg 19
